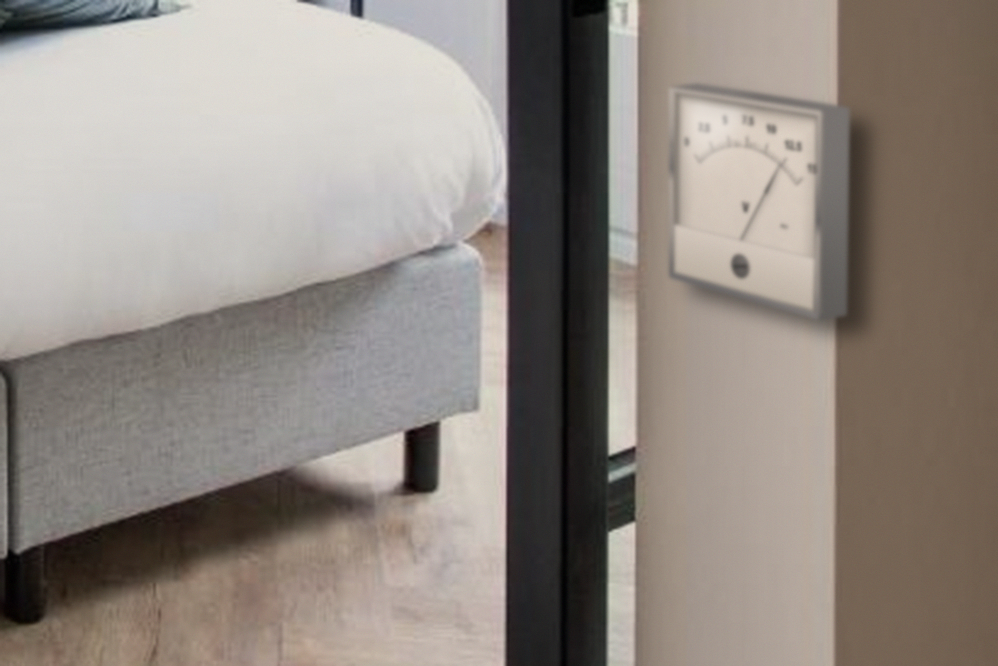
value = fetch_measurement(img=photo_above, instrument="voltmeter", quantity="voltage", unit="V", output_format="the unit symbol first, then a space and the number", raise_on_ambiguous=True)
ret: V 12.5
